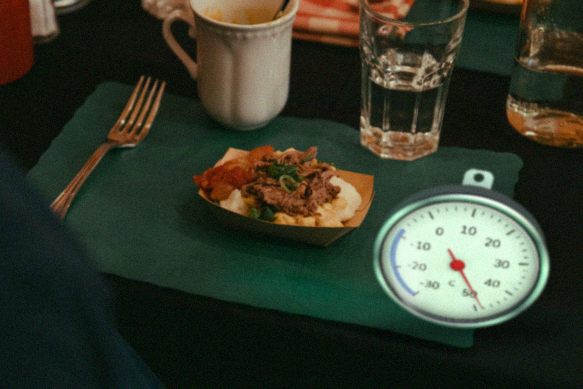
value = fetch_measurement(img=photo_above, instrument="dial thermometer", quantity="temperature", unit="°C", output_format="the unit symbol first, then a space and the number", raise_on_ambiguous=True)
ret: °C 48
